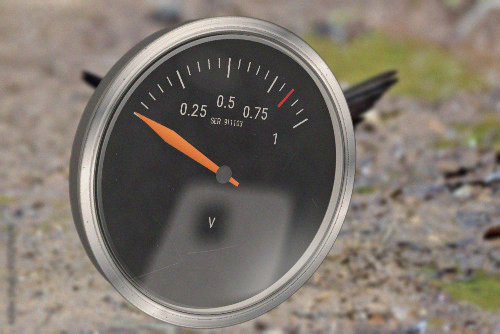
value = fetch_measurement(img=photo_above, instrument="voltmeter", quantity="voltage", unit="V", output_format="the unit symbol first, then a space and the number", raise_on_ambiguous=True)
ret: V 0
